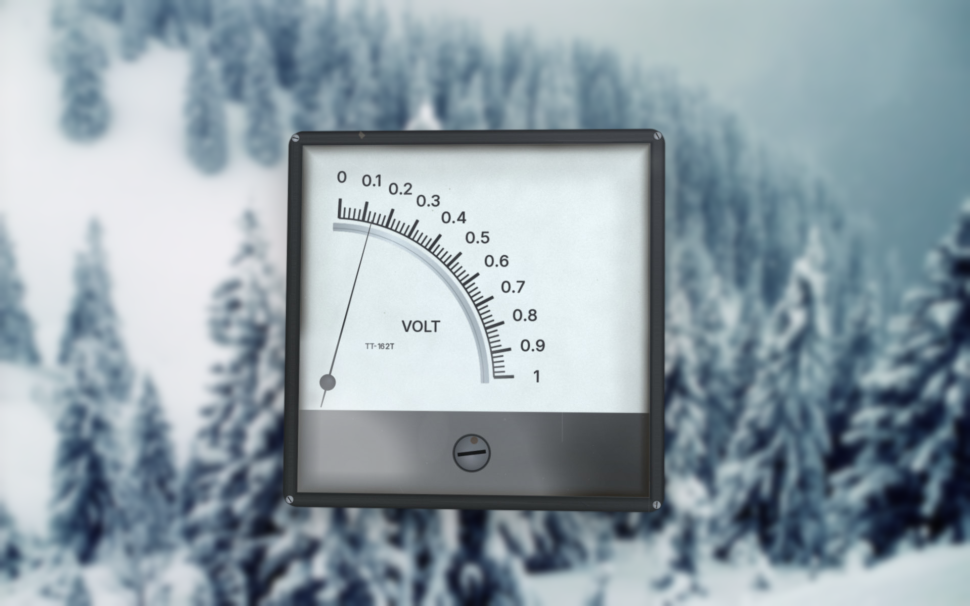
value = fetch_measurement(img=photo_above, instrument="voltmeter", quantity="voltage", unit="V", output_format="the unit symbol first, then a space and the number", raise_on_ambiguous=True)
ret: V 0.14
